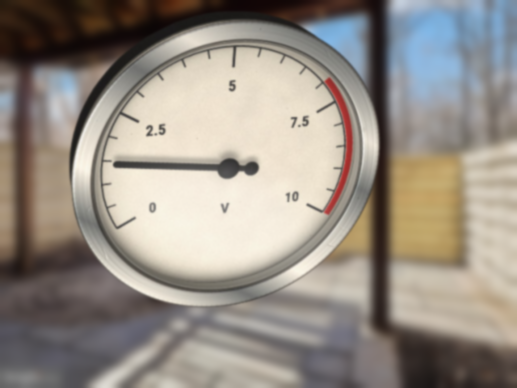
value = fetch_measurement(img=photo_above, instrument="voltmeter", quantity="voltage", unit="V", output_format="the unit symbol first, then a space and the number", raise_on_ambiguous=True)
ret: V 1.5
